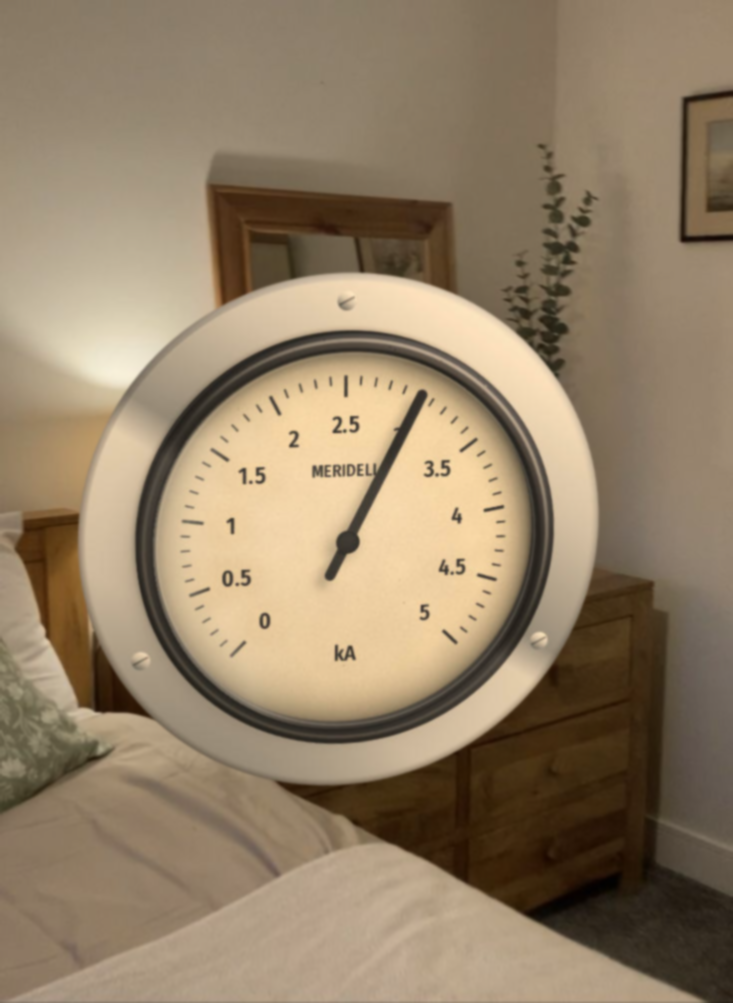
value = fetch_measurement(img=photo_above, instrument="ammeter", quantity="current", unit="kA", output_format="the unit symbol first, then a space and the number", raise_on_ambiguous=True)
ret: kA 3
